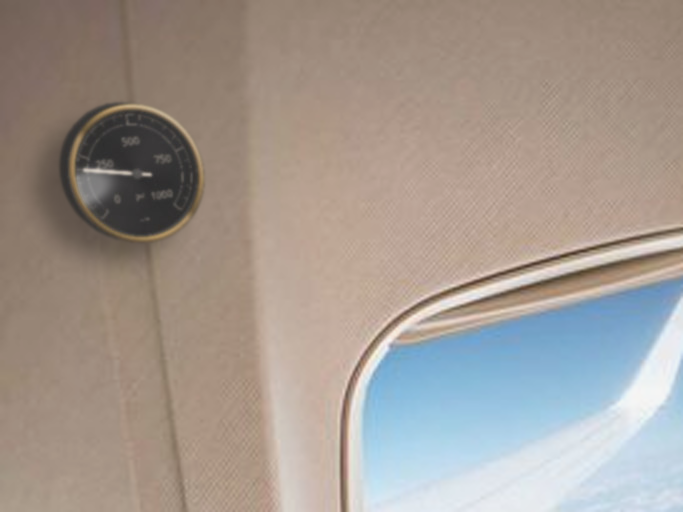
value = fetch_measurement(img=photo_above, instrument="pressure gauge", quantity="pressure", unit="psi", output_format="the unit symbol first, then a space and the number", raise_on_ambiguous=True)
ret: psi 200
